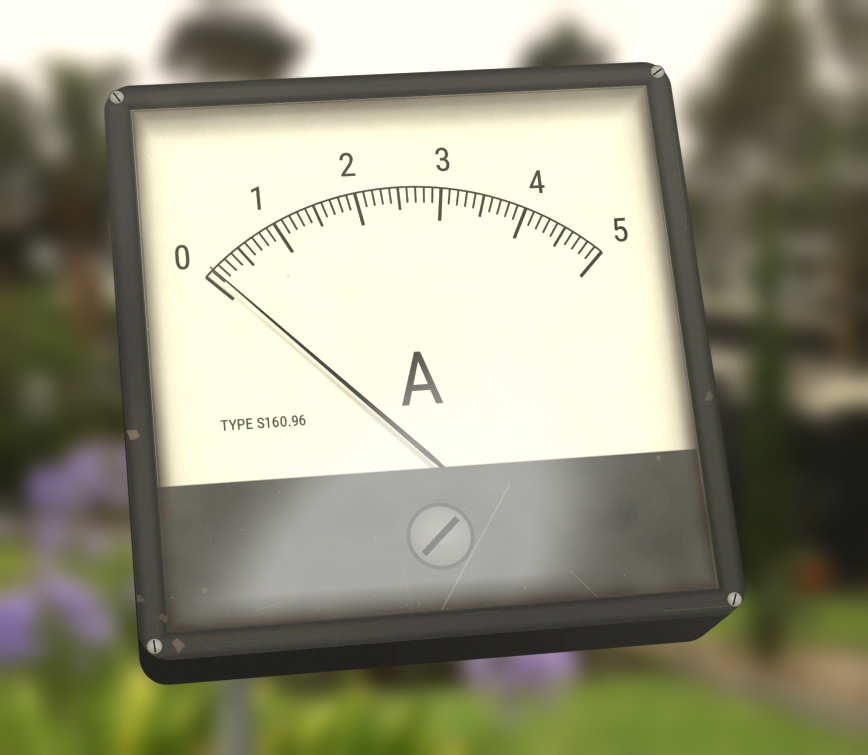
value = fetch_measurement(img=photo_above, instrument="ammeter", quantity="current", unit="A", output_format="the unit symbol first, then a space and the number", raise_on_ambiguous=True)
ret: A 0.1
